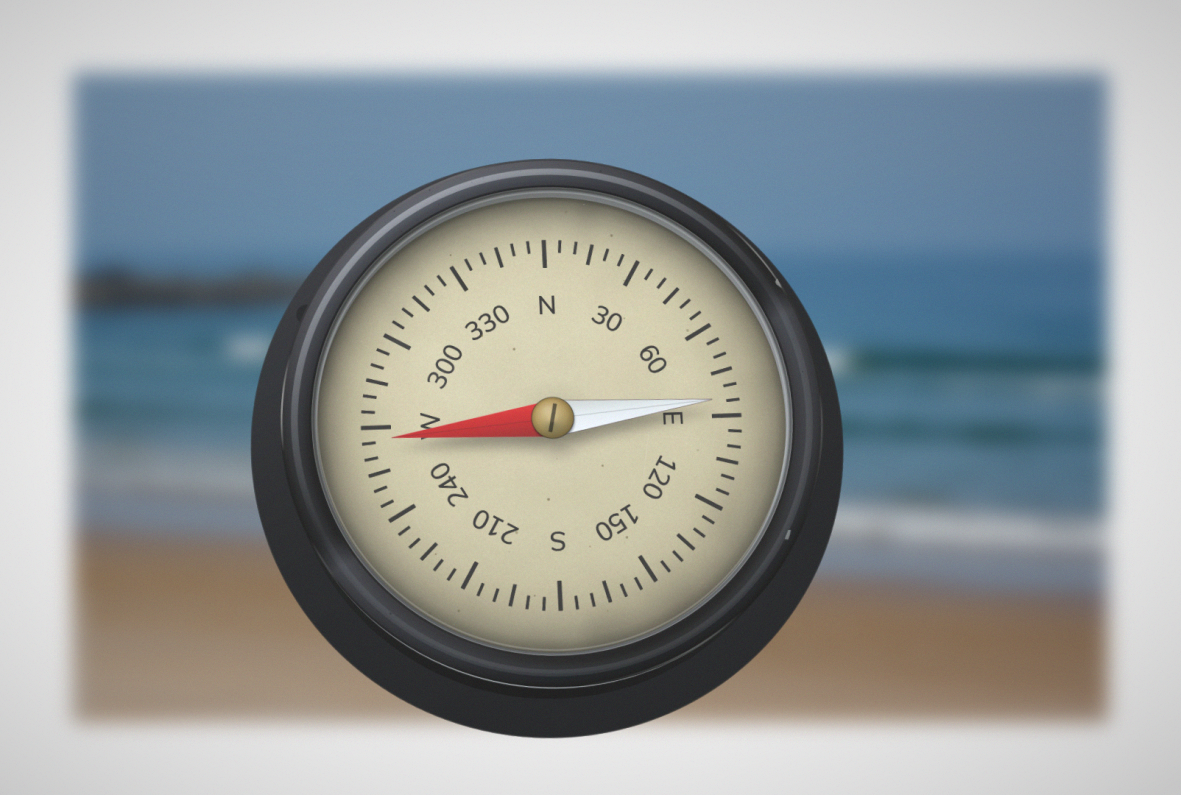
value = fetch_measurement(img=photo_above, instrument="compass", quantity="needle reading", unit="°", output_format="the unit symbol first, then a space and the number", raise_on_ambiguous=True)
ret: ° 265
